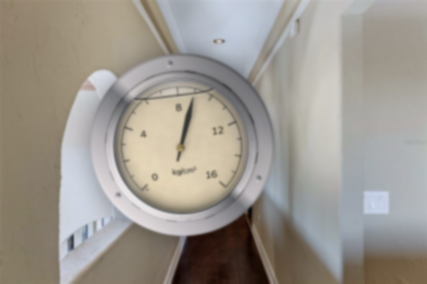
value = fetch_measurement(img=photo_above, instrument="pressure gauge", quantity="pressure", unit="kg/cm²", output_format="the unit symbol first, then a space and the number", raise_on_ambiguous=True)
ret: kg/cm² 9
